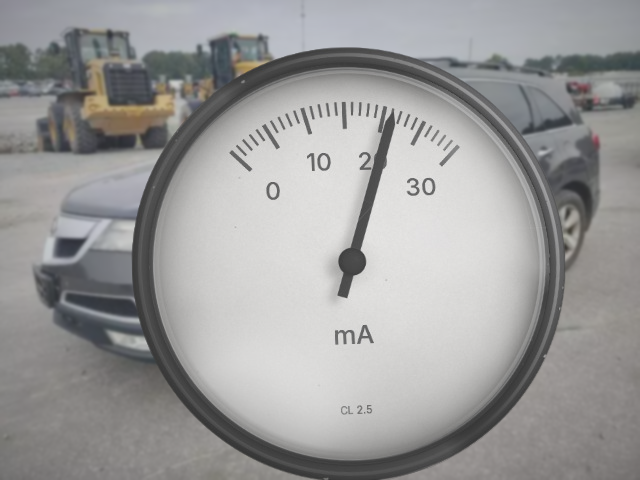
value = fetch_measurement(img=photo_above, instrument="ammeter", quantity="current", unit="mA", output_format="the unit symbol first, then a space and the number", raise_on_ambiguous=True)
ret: mA 21
